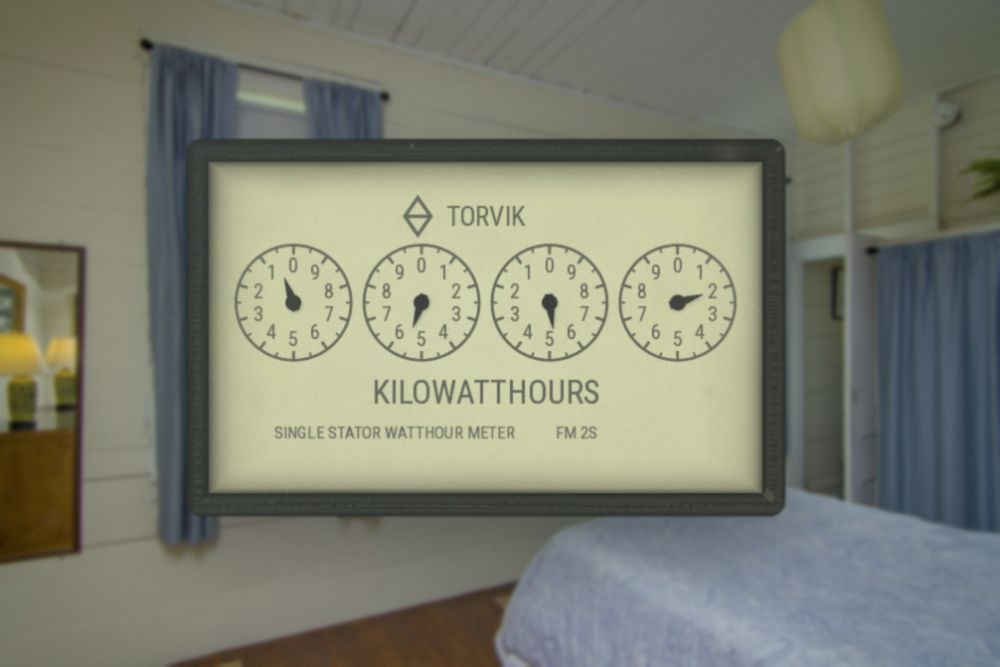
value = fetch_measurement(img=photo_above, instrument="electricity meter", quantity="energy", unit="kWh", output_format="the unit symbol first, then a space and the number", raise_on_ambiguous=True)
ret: kWh 552
